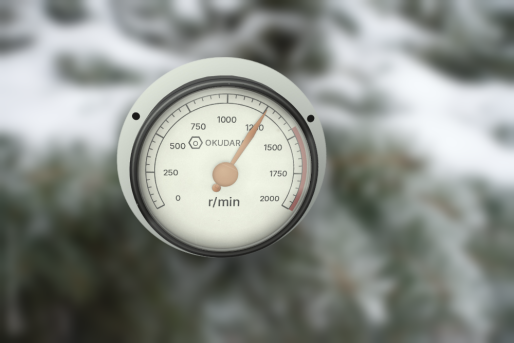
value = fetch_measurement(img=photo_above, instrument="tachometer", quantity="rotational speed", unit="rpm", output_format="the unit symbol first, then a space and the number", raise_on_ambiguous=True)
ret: rpm 1250
